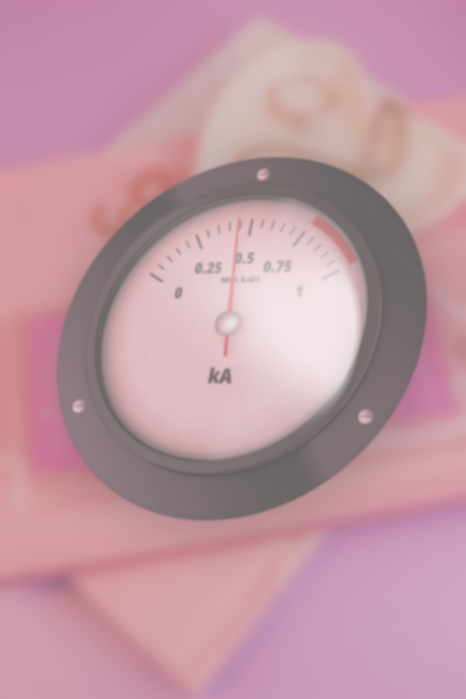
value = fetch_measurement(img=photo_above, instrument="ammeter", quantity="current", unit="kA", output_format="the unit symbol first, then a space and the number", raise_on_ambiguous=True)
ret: kA 0.45
